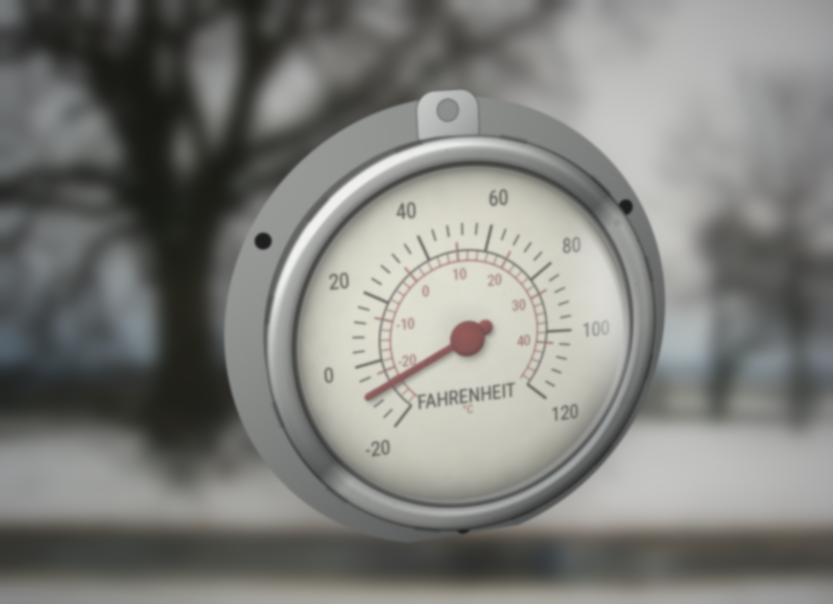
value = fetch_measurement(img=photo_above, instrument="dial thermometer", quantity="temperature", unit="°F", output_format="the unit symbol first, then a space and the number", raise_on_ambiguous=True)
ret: °F -8
